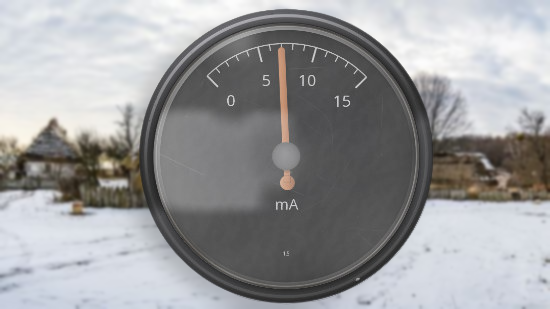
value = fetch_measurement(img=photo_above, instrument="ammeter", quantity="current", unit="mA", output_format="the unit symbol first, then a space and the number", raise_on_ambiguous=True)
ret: mA 7
